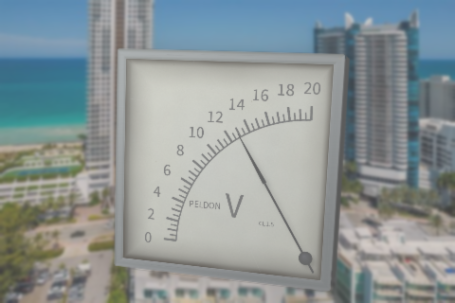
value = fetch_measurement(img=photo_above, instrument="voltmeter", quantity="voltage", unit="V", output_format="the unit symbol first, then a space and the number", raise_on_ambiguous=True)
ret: V 13
